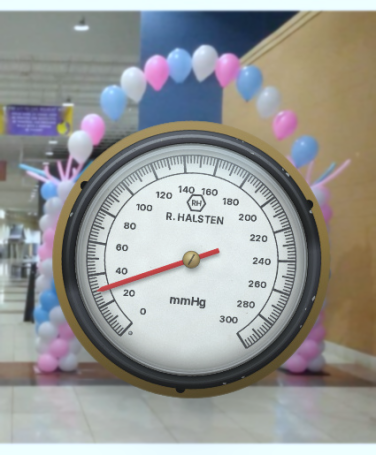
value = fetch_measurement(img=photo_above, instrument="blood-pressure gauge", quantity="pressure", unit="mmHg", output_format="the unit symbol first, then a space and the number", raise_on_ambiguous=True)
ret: mmHg 30
